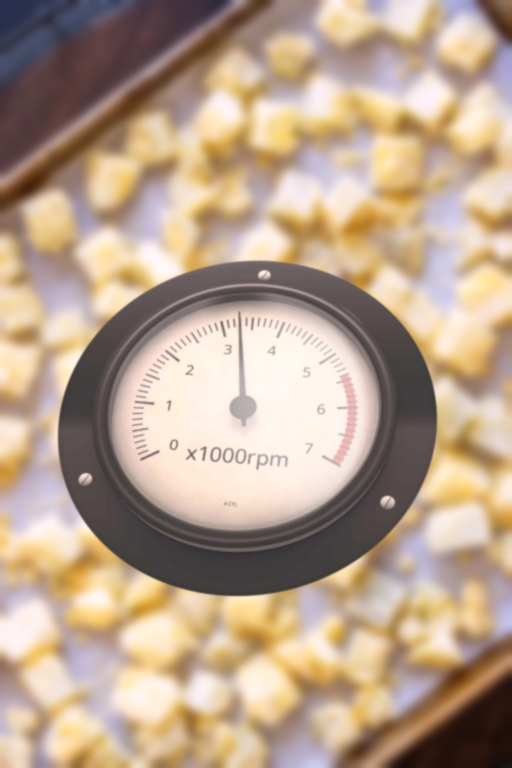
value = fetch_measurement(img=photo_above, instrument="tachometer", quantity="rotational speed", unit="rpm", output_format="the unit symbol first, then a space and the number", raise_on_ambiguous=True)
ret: rpm 3300
